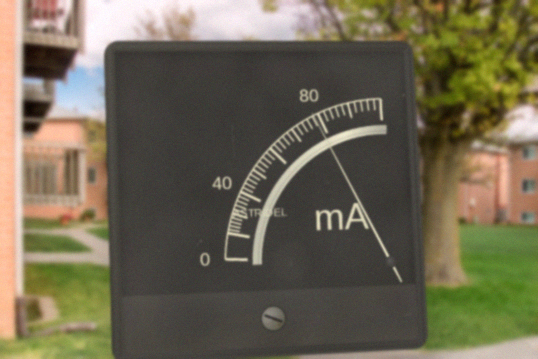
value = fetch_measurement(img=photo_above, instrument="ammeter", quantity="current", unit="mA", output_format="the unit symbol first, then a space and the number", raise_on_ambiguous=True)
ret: mA 78
